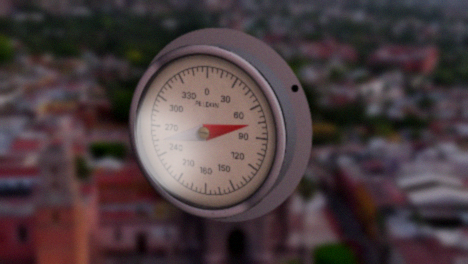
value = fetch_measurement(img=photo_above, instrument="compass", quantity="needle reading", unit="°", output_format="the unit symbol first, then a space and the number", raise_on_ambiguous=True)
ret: ° 75
